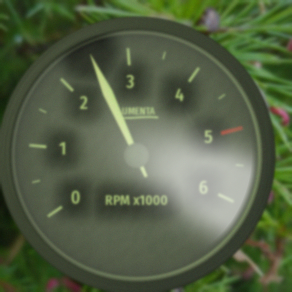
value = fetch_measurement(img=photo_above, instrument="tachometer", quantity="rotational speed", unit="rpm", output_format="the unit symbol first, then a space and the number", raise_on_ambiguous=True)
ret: rpm 2500
